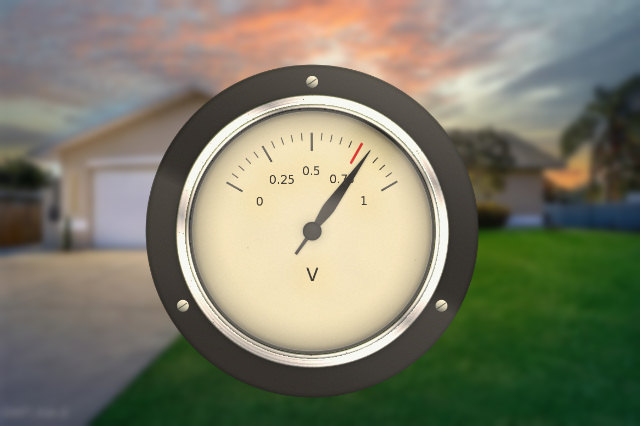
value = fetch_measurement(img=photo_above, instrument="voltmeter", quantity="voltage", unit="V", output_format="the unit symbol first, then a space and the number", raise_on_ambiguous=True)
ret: V 0.8
